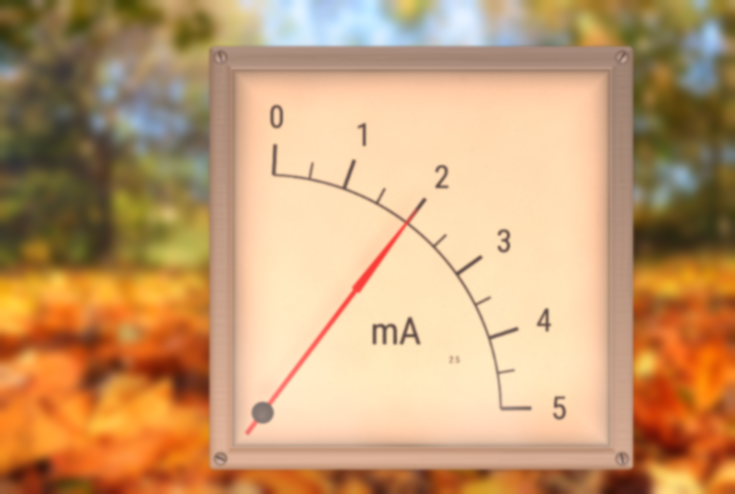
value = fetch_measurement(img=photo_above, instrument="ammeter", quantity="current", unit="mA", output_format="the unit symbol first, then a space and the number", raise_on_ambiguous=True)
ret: mA 2
